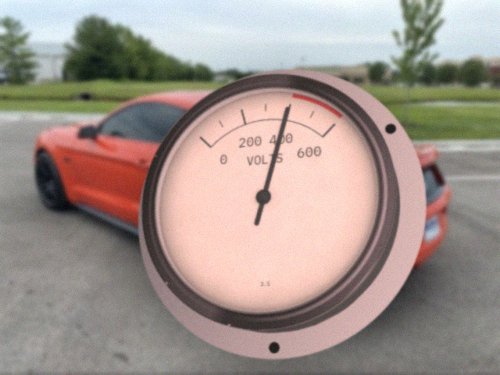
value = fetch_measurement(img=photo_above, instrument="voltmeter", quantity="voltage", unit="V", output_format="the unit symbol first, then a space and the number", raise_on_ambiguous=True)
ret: V 400
